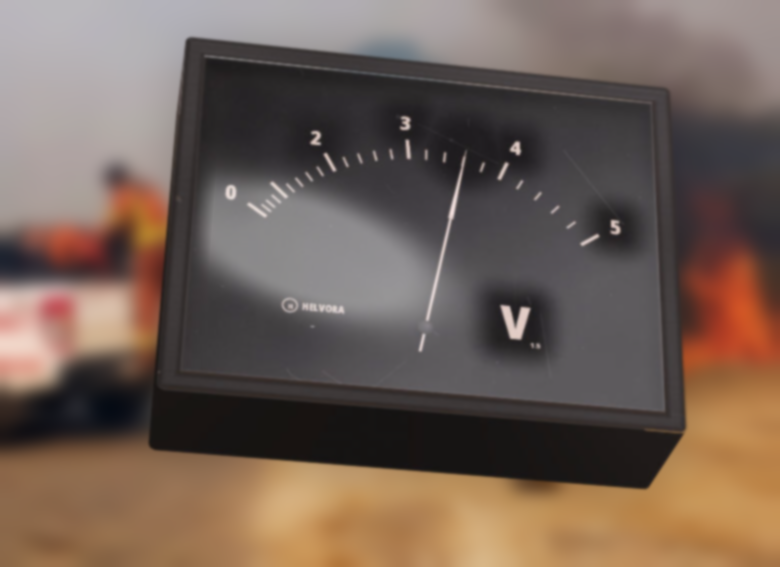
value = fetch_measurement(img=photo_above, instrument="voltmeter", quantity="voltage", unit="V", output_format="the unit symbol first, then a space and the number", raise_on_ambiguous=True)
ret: V 3.6
